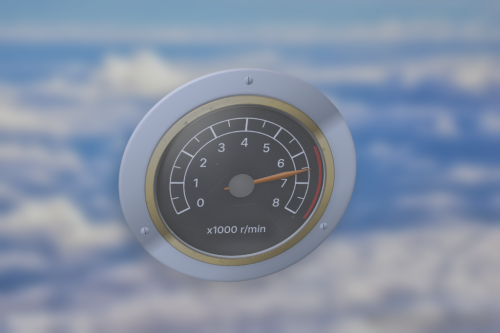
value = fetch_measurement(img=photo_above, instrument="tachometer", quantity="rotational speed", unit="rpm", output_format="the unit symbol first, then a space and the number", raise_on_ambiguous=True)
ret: rpm 6500
